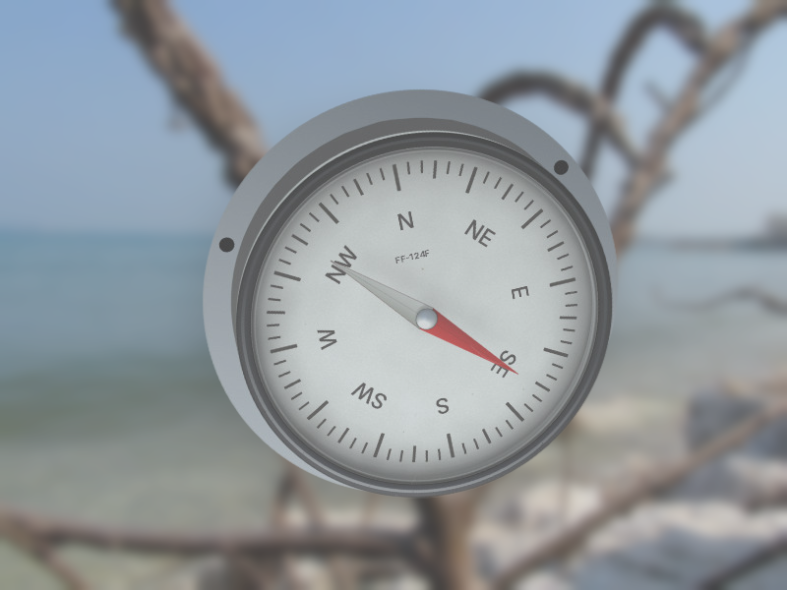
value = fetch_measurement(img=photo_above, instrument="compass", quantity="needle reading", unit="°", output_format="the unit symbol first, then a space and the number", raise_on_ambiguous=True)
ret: ° 135
